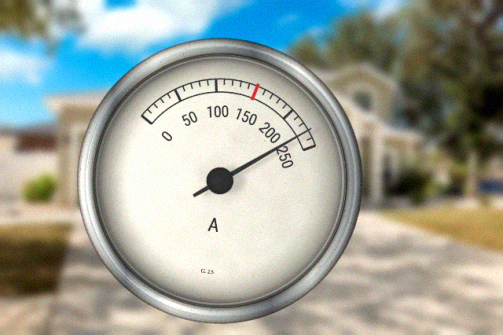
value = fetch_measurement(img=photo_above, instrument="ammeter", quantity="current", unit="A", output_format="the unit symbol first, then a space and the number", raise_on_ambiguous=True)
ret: A 230
